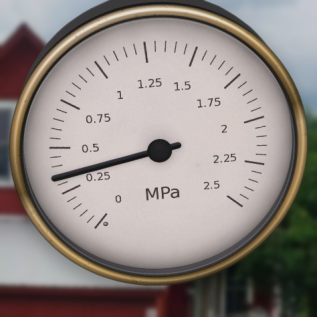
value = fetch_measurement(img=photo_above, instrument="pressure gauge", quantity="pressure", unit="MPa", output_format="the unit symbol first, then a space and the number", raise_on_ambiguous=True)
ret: MPa 0.35
